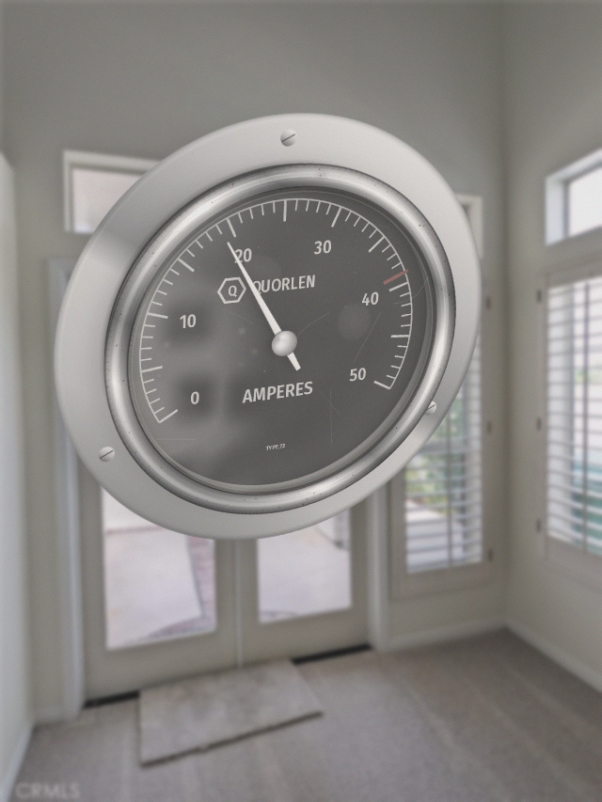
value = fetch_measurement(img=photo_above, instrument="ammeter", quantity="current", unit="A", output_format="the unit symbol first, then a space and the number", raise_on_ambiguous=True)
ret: A 19
